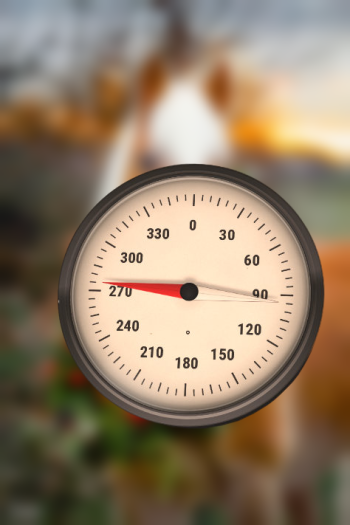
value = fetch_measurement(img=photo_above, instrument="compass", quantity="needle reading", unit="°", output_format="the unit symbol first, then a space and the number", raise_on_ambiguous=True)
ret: ° 275
